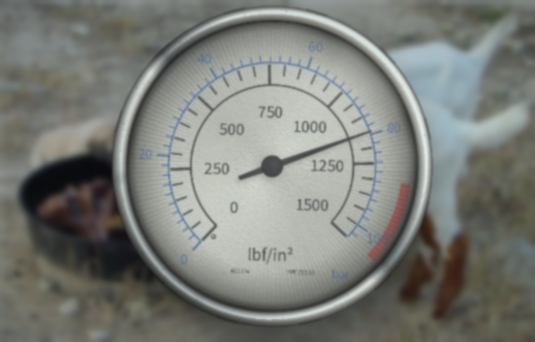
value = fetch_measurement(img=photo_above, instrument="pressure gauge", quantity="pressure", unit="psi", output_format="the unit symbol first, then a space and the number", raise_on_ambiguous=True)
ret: psi 1150
